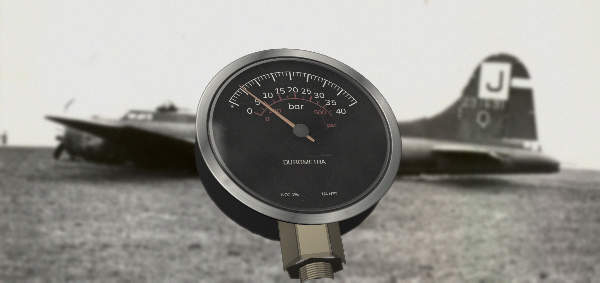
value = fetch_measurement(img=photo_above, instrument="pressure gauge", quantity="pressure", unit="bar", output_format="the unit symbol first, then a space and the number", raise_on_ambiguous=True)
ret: bar 5
